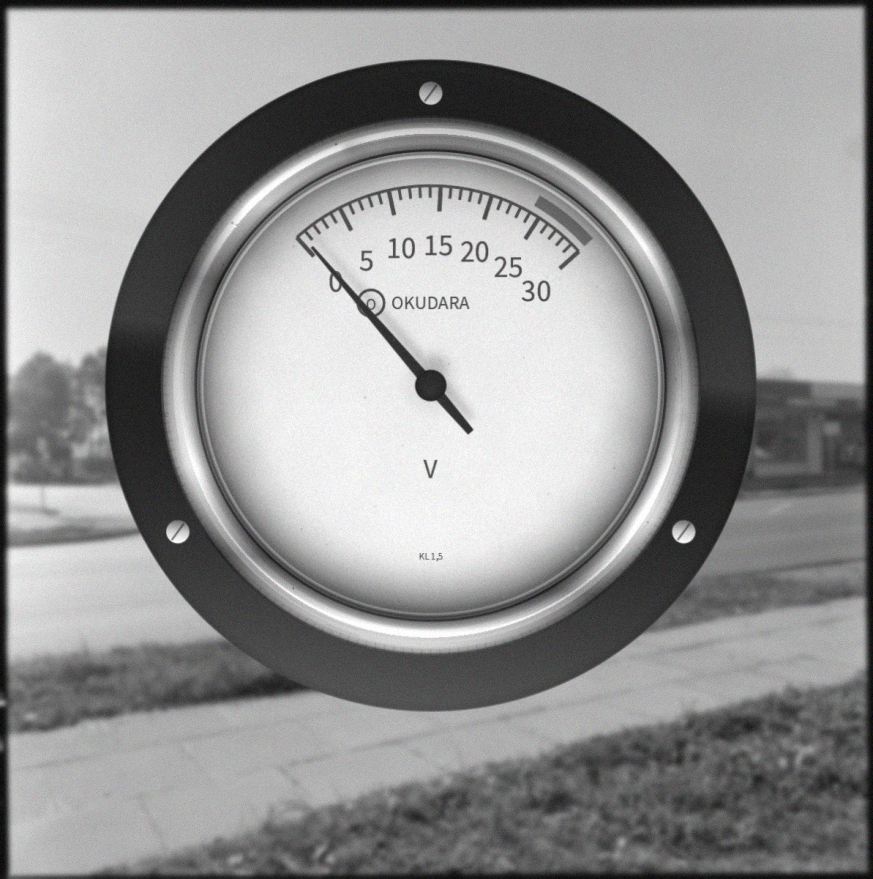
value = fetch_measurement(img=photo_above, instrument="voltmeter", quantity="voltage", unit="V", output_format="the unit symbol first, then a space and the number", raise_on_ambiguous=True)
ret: V 0.5
